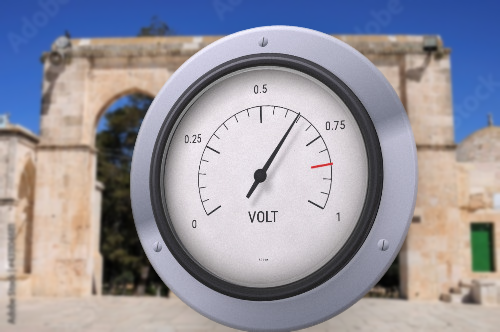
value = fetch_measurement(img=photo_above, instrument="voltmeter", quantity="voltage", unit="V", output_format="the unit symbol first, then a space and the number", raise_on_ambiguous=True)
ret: V 0.65
